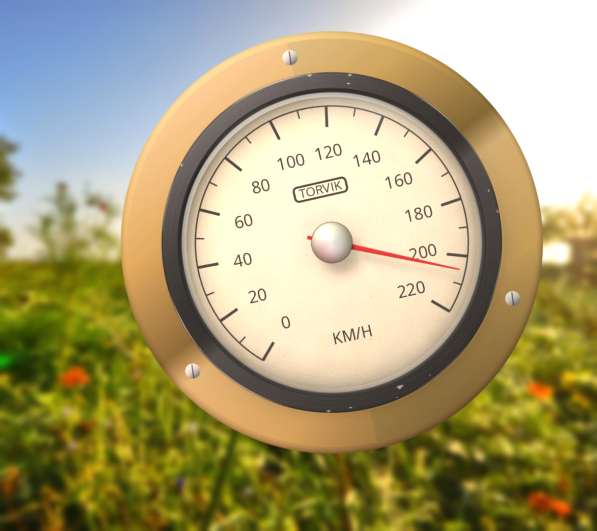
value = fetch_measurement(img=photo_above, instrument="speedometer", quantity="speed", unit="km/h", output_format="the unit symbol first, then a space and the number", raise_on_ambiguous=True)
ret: km/h 205
